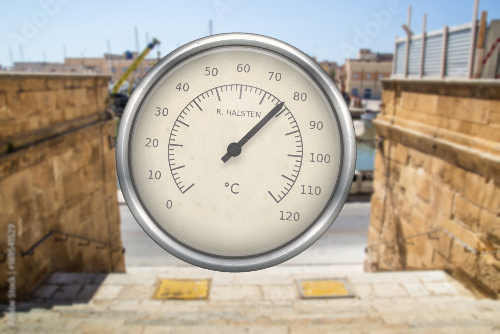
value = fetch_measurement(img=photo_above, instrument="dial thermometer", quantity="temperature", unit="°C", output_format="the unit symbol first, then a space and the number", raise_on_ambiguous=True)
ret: °C 78
